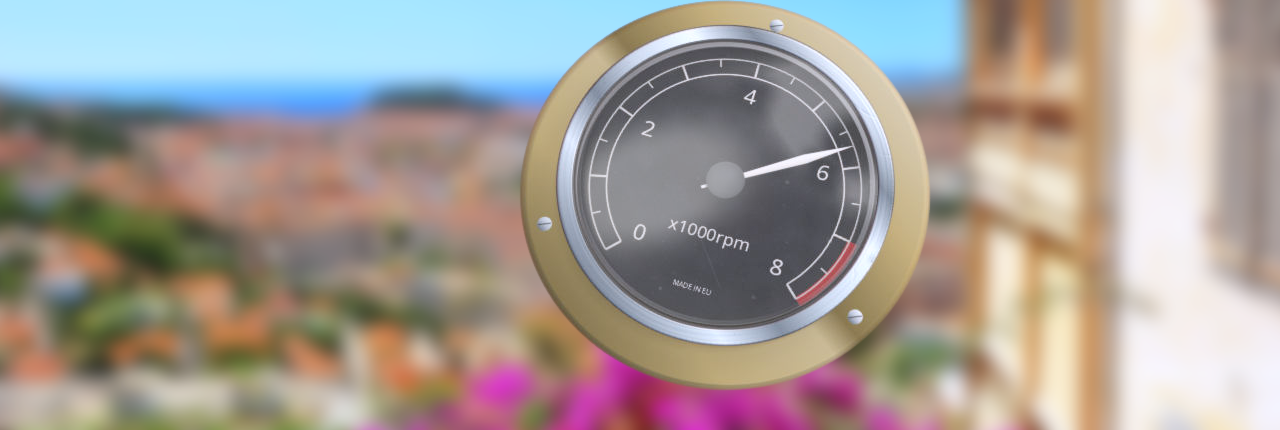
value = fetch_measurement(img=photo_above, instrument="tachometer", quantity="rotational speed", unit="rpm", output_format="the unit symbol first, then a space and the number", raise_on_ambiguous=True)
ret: rpm 5750
